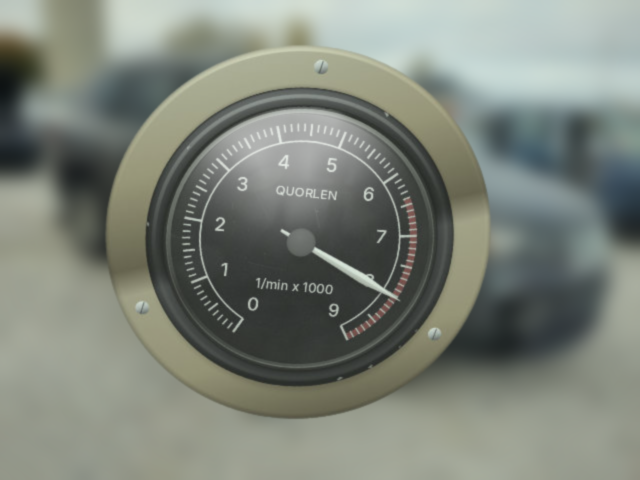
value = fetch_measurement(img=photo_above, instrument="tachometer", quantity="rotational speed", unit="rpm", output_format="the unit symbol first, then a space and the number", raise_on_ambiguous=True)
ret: rpm 8000
